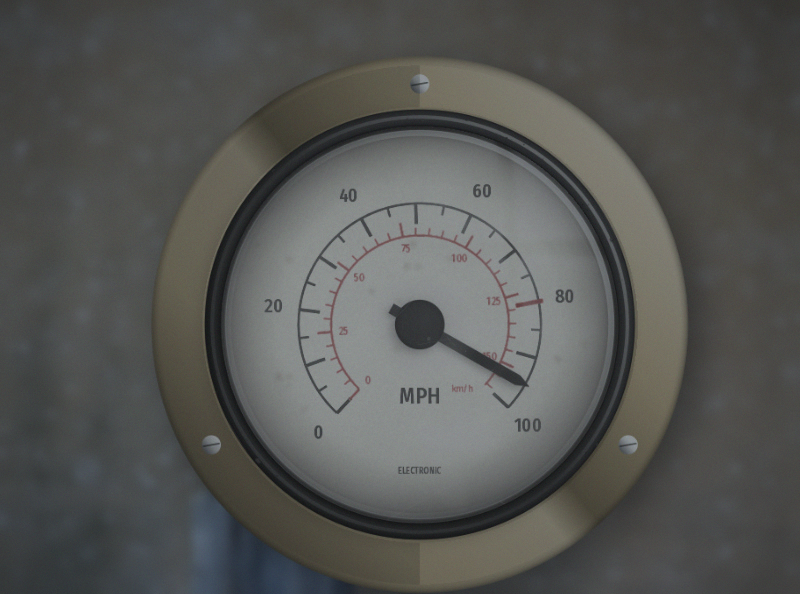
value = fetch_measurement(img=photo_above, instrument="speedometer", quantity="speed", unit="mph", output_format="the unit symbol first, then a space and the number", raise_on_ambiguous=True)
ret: mph 95
